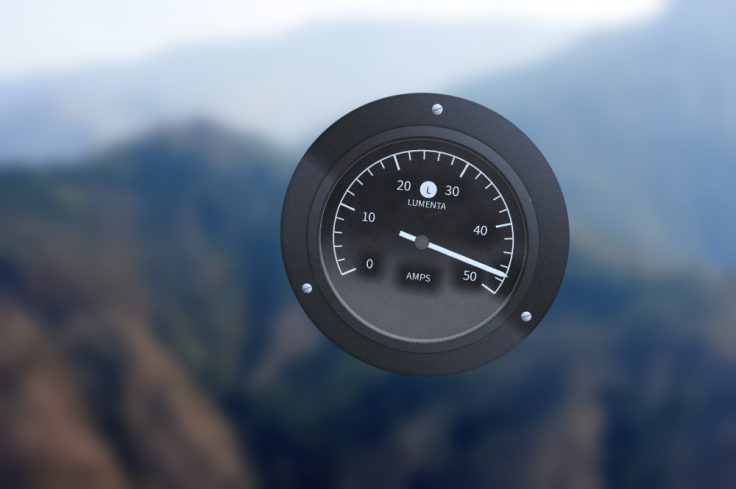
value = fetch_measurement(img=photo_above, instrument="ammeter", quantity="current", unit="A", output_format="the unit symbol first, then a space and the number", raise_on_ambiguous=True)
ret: A 47
